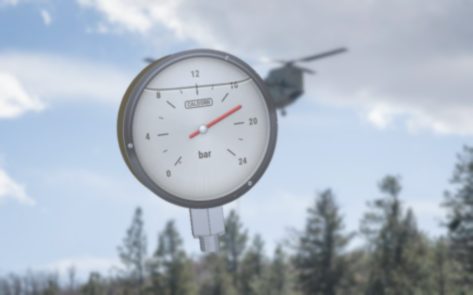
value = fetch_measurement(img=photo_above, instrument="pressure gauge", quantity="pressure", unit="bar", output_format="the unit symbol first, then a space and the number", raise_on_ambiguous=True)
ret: bar 18
